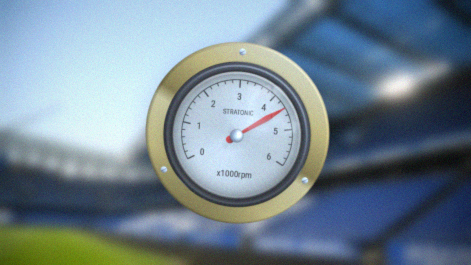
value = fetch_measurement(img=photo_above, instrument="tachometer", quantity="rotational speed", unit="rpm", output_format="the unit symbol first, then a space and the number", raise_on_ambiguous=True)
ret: rpm 4400
